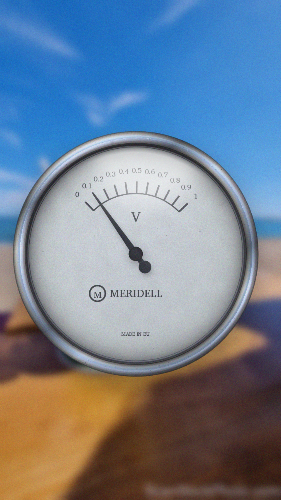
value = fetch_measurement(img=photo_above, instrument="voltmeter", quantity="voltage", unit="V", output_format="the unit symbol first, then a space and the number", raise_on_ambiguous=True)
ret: V 0.1
